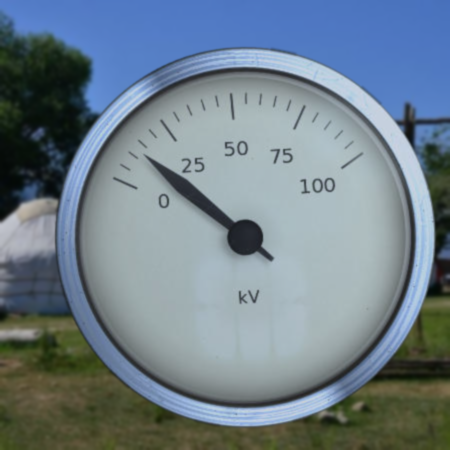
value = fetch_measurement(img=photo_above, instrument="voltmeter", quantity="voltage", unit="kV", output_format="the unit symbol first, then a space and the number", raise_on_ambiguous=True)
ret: kV 12.5
